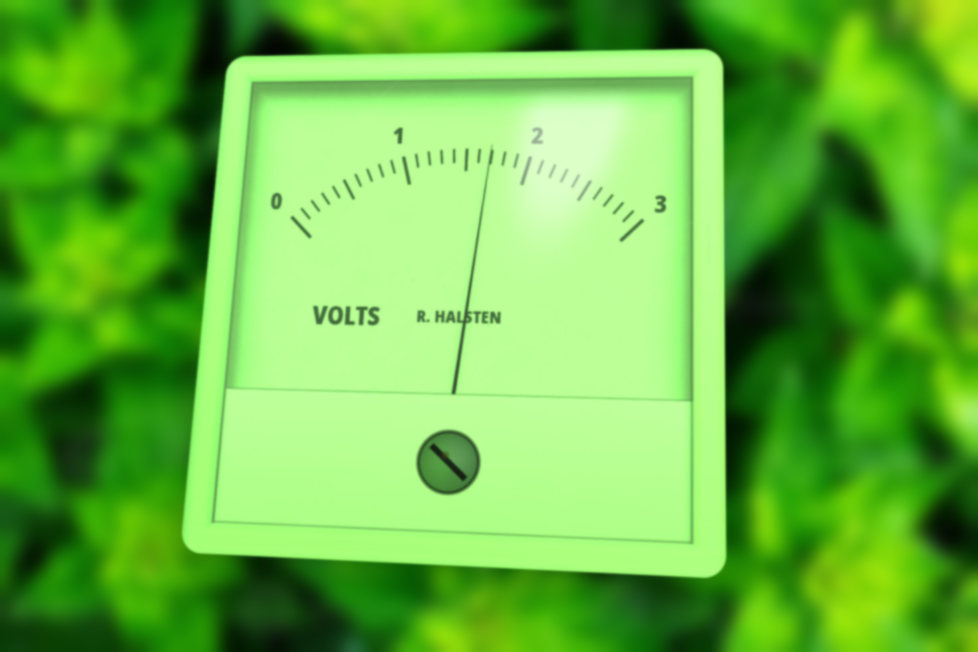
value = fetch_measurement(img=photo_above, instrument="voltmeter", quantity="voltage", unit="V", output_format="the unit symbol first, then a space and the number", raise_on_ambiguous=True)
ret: V 1.7
